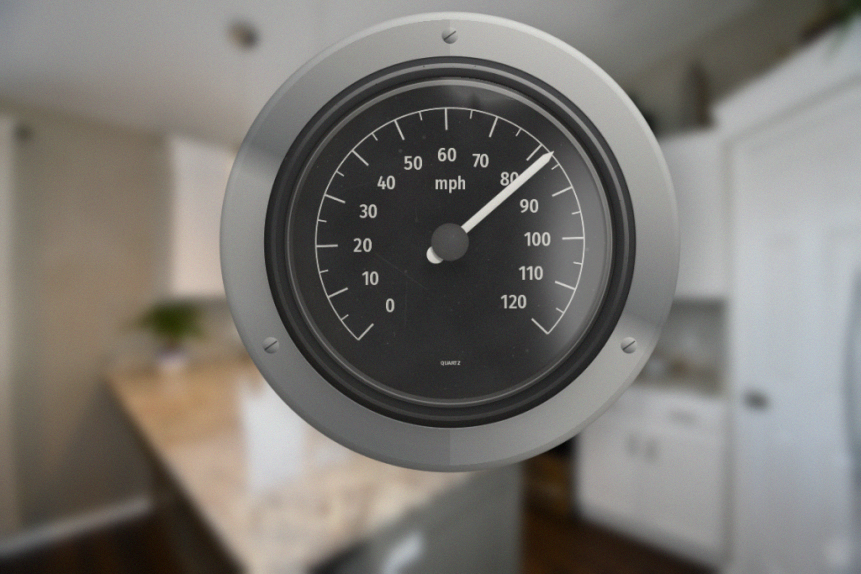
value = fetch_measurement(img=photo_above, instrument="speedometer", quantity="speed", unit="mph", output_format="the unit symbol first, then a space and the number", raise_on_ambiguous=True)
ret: mph 82.5
